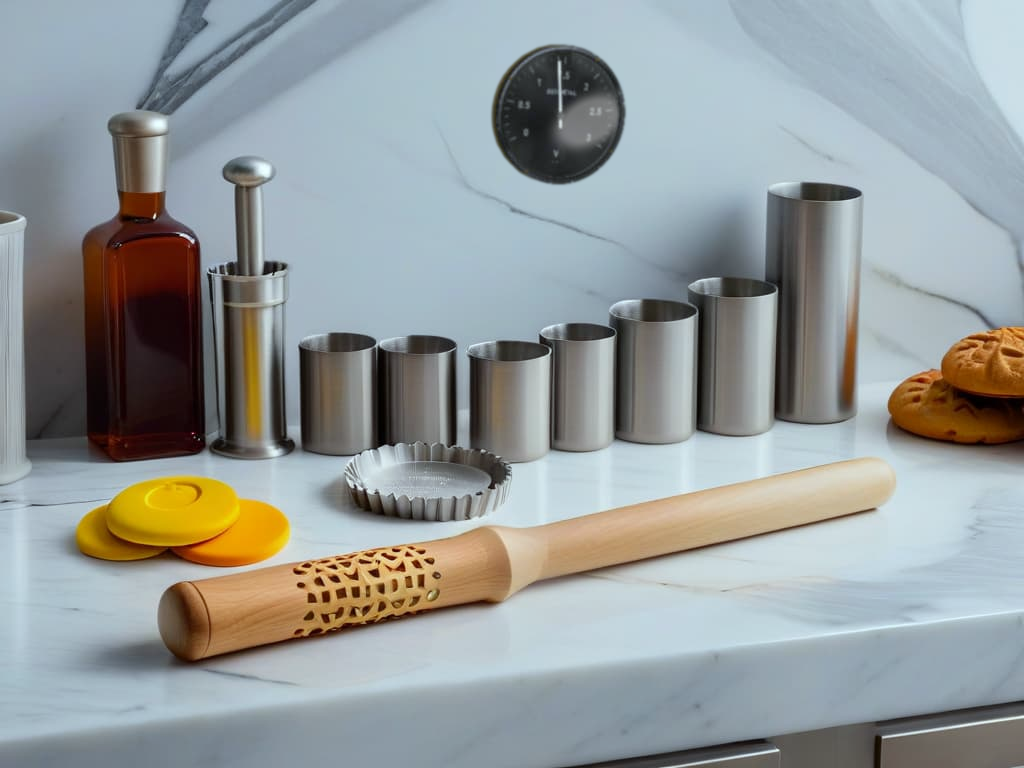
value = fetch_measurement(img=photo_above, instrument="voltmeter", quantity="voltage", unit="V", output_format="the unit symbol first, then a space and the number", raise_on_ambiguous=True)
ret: V 1.4
